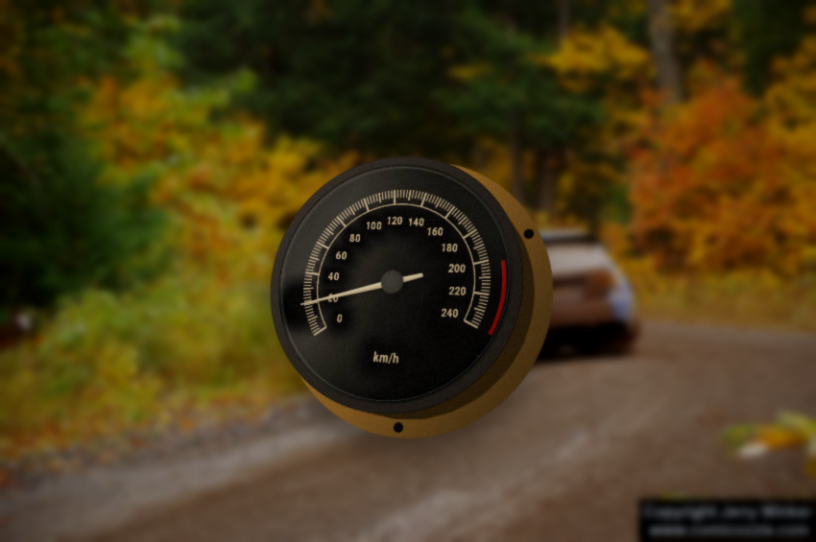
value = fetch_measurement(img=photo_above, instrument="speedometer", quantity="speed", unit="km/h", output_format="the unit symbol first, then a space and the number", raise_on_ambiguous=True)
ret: km/h 20
